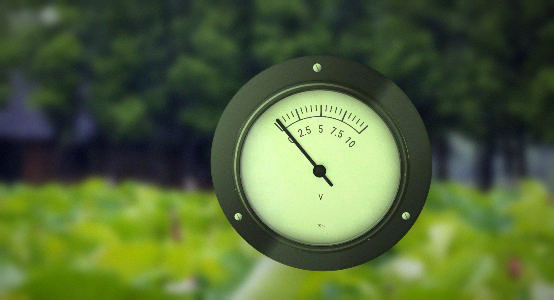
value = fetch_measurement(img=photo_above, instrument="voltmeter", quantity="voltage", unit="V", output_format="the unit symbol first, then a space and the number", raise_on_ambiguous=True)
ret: V 0.5
